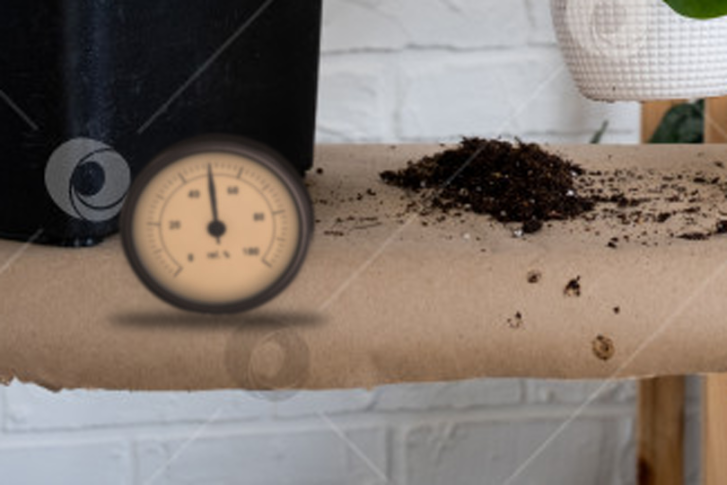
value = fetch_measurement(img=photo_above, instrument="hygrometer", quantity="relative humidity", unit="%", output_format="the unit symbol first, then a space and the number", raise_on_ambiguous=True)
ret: % 50
